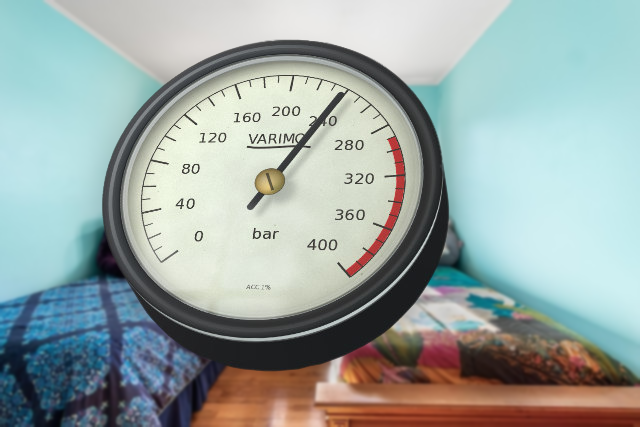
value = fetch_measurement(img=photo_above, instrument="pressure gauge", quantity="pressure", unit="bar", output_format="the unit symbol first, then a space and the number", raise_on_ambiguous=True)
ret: bar 240
